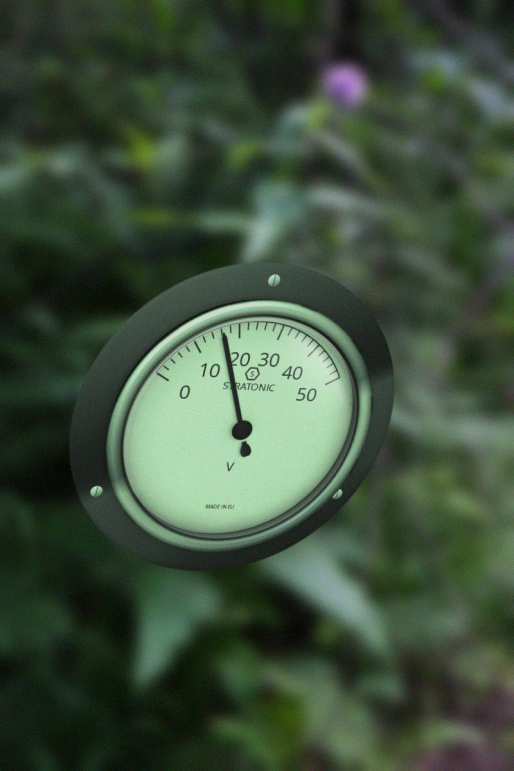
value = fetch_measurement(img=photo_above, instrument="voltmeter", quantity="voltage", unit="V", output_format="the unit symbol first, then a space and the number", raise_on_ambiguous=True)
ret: V 16
